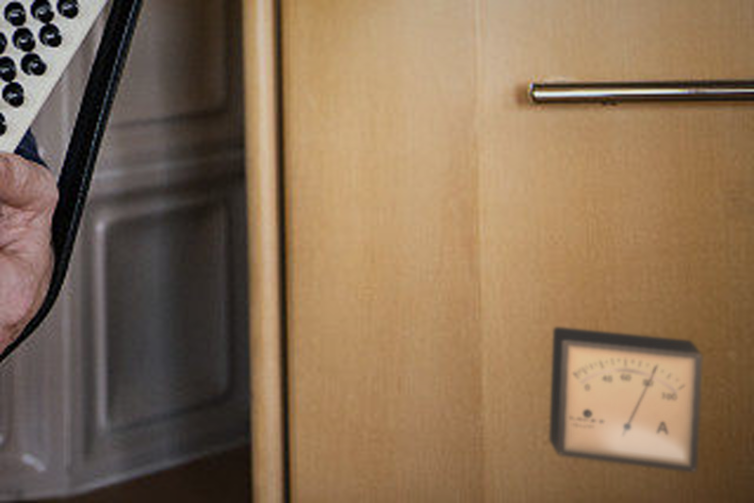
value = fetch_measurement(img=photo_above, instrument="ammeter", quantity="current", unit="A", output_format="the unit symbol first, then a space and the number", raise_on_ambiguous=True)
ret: A 80
